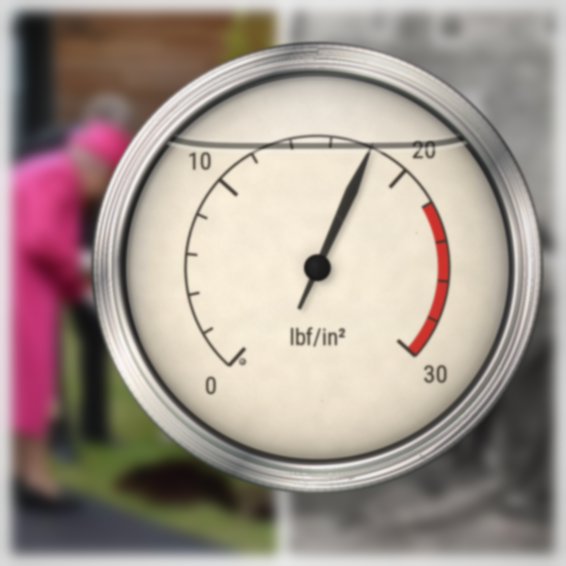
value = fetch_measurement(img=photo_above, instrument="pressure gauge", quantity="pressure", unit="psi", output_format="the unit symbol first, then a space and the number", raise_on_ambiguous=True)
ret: psi 18
